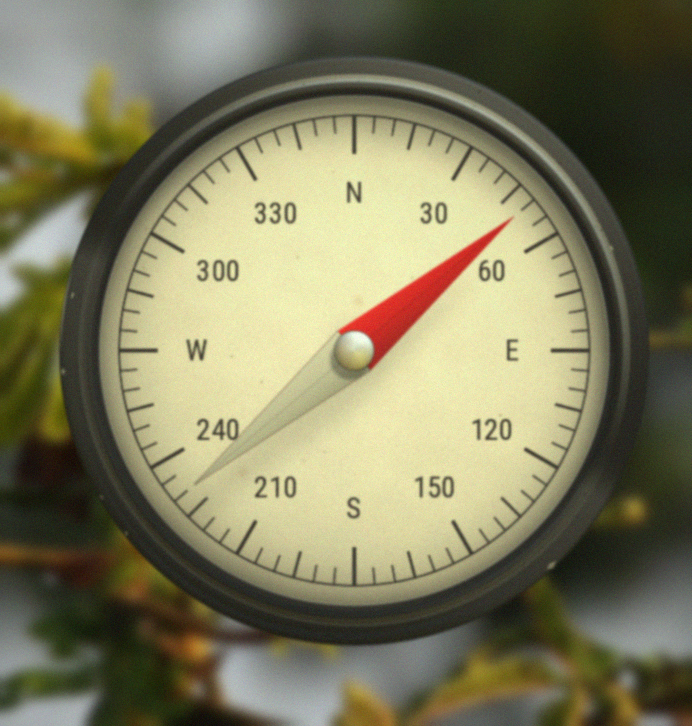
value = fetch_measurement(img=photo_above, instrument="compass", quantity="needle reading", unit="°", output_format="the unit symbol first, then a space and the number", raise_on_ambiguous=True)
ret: ° 50
